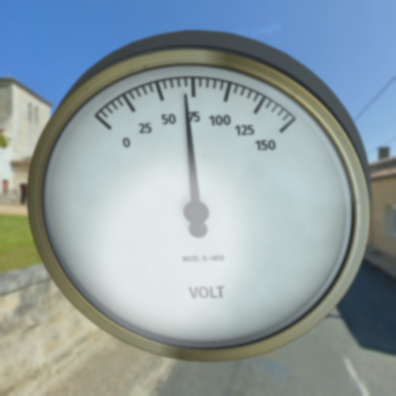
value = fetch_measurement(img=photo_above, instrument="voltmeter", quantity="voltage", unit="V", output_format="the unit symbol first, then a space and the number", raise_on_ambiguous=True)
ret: V 70
